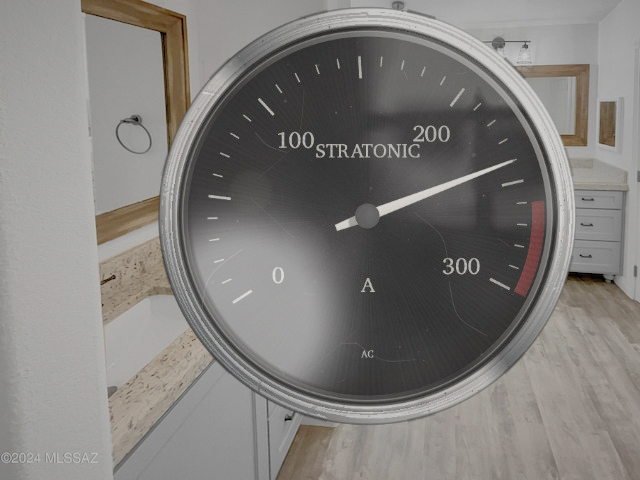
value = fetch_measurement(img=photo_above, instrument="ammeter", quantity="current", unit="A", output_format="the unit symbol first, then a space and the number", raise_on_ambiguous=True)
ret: A 240
